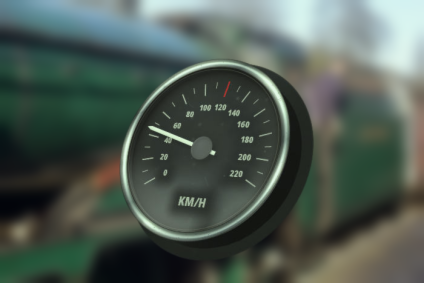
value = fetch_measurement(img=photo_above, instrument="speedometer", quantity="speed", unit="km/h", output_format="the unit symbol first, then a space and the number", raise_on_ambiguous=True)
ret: km/h 45
